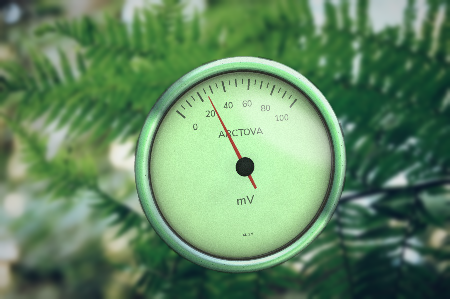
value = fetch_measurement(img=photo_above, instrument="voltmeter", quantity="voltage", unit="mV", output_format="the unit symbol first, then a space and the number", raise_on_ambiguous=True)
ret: mV 25
